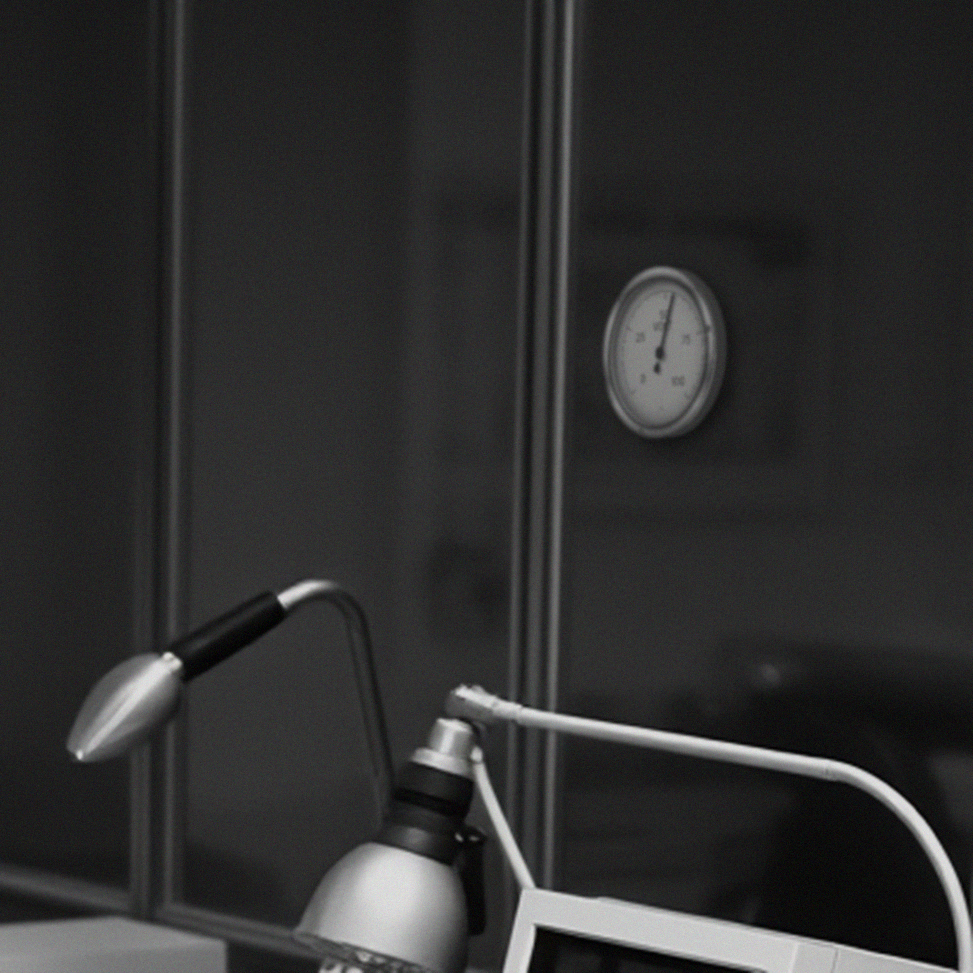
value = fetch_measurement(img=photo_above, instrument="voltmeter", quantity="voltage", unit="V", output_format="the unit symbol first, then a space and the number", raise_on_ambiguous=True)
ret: V 55
